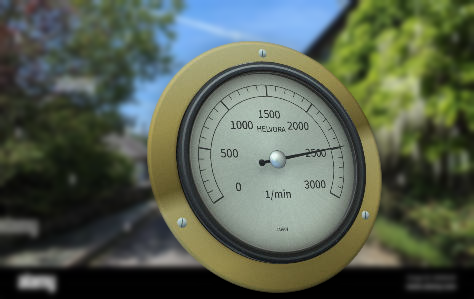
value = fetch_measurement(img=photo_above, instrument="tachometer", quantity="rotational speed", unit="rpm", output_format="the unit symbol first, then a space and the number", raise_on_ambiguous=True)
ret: rpm 2500
